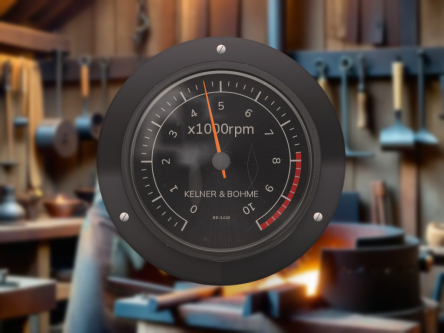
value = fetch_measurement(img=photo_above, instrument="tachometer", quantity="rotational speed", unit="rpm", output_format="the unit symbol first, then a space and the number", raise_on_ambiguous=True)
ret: rpm 4600
